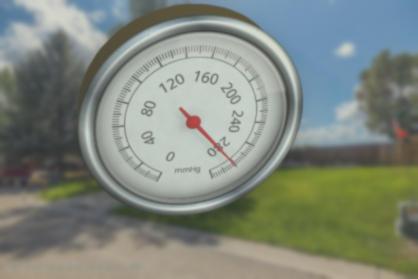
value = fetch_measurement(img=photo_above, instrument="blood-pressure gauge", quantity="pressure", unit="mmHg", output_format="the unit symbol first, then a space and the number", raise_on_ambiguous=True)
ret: mmHg 280
